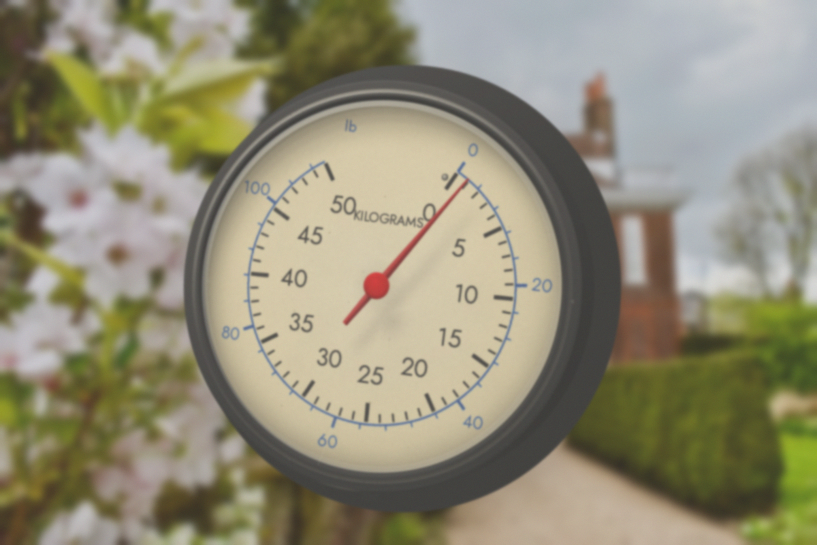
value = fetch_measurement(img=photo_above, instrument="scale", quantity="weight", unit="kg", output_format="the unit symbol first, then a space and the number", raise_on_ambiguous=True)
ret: kg 1
